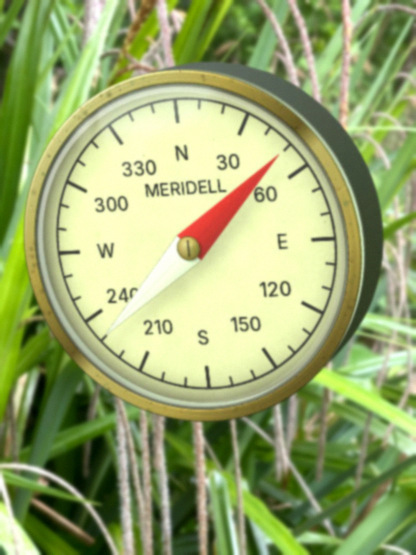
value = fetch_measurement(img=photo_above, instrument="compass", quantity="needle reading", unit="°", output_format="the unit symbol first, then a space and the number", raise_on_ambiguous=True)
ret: ° 50
